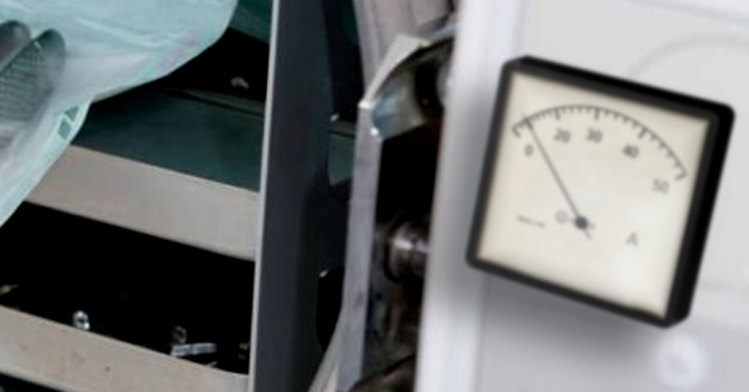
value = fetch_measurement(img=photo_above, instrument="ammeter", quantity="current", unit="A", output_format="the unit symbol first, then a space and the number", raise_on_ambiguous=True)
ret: A 10
